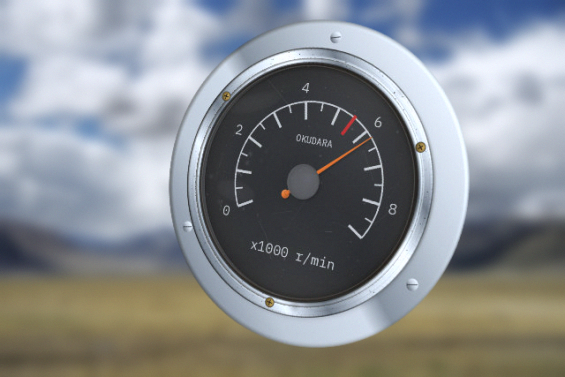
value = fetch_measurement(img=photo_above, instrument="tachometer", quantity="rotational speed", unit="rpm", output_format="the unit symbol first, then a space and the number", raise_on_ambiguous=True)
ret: rpm 6250
